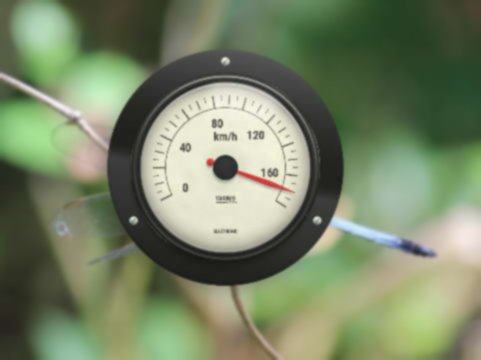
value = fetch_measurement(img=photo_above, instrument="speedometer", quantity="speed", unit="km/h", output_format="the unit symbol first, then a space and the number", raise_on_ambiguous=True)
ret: km/h 170
